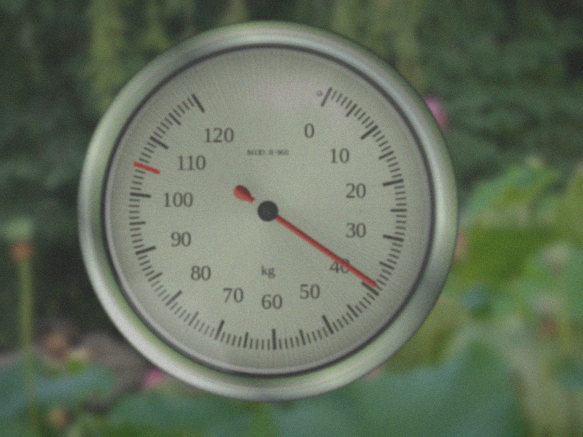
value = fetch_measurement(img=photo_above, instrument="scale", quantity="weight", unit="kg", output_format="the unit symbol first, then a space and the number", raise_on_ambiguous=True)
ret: kg 39
